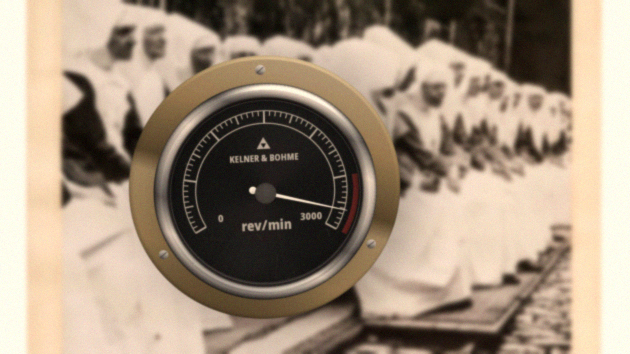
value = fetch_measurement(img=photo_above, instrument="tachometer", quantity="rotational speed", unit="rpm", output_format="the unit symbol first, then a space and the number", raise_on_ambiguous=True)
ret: rpm 2800
